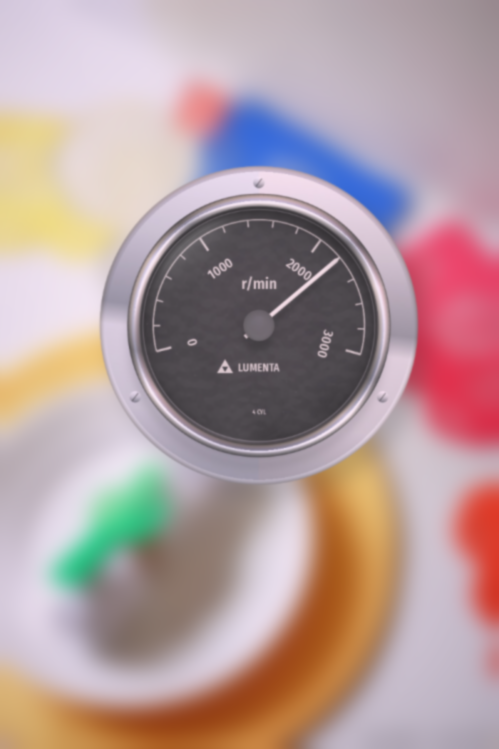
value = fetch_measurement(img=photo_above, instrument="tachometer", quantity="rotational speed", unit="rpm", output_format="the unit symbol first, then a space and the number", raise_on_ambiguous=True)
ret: rpm 2200
